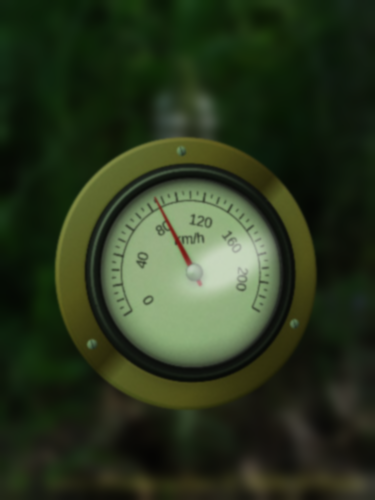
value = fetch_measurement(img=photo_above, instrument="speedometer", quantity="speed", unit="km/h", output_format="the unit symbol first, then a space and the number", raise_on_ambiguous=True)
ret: km/h 85
